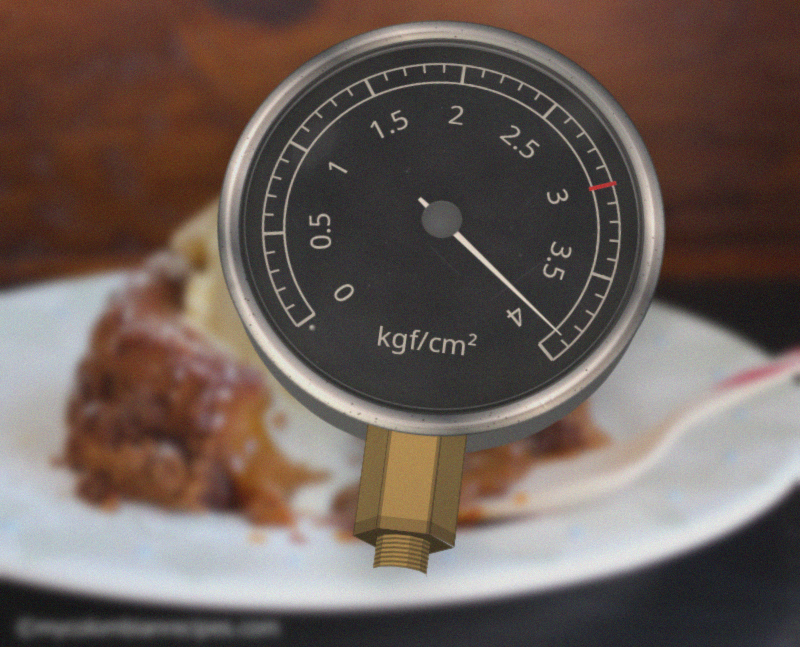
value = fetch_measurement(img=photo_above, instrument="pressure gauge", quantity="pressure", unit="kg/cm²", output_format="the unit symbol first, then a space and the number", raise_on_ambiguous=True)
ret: kg/cm² 3.9
